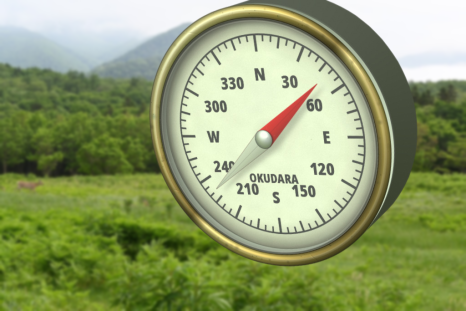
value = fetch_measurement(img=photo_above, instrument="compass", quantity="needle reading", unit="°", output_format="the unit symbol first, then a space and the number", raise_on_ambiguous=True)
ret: ° 50
